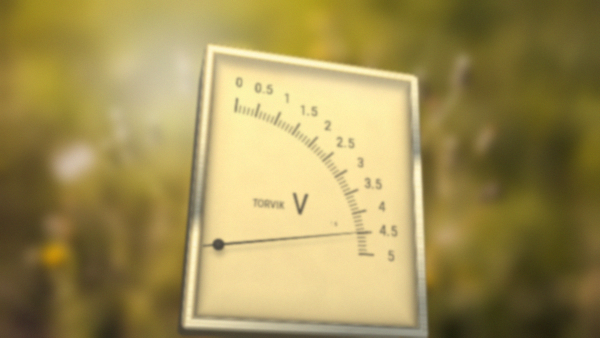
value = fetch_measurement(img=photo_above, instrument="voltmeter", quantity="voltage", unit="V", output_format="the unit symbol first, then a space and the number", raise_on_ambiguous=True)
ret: V 4.5
